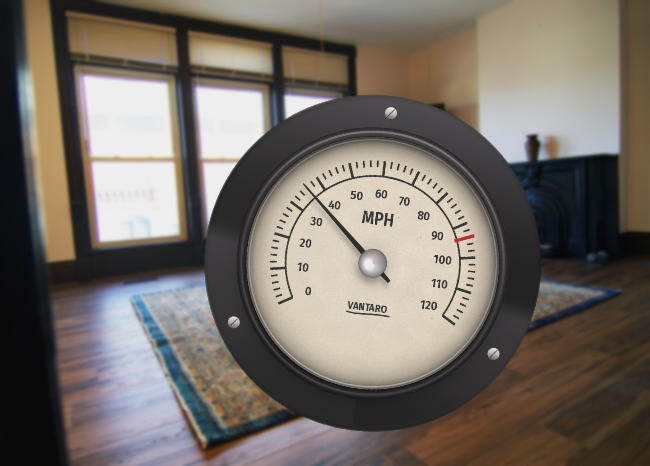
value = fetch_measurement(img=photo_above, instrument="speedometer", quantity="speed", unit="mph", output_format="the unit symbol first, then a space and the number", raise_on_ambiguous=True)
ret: mph 36
